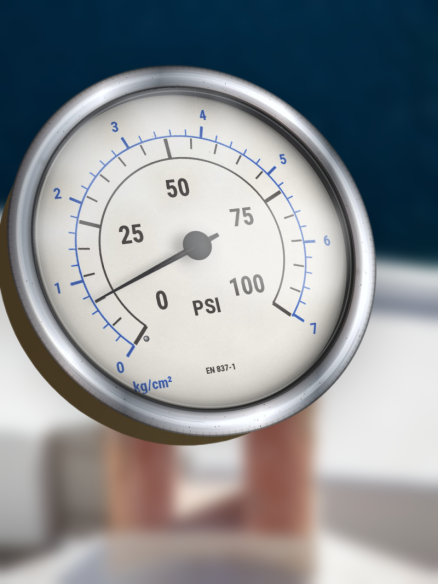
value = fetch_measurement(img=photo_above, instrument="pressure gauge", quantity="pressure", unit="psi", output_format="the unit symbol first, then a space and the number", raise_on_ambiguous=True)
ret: psi 10
